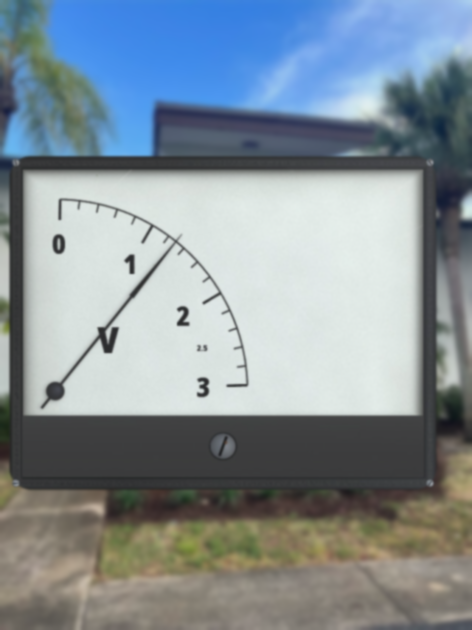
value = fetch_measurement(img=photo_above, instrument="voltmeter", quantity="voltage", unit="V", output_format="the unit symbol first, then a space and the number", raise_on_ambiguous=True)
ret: V 1.3
